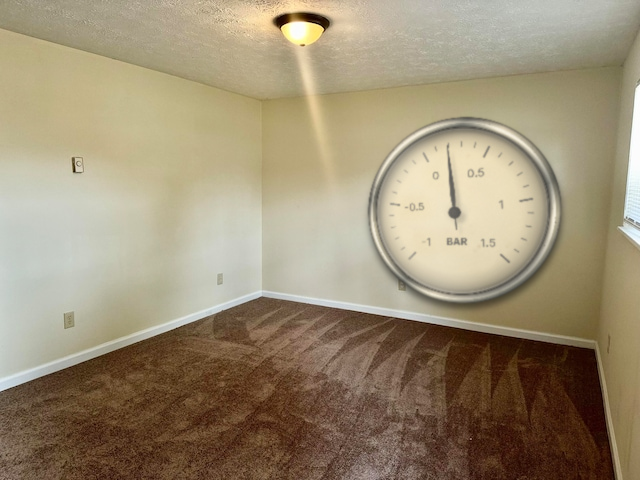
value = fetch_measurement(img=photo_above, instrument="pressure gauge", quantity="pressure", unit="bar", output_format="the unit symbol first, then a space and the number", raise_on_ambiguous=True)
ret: bar 0.2
